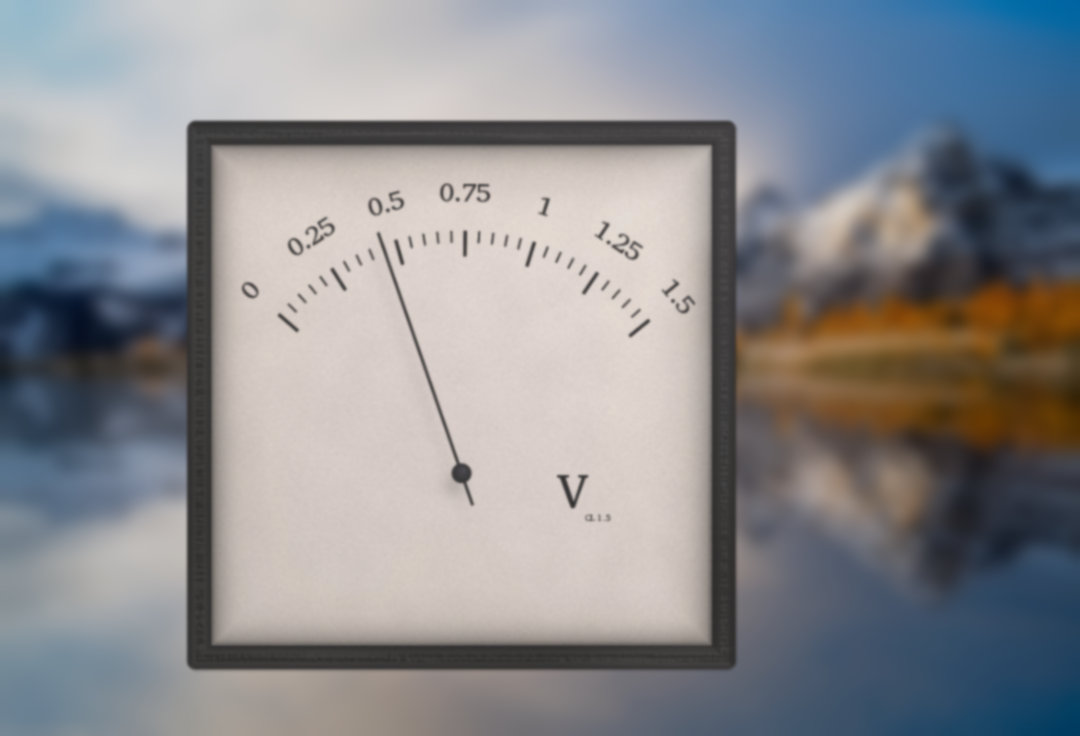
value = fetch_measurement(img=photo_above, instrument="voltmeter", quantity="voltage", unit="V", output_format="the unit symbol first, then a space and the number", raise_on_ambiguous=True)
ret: V 0.45
